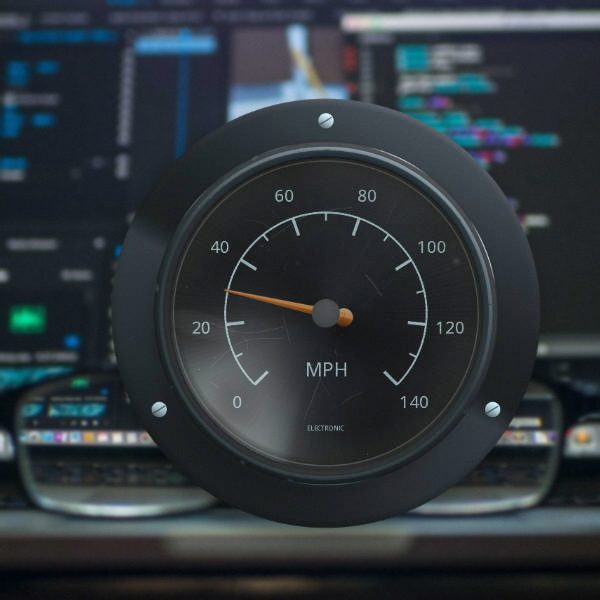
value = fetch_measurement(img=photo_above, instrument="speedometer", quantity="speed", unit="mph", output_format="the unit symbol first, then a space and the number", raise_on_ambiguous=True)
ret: mph 30
